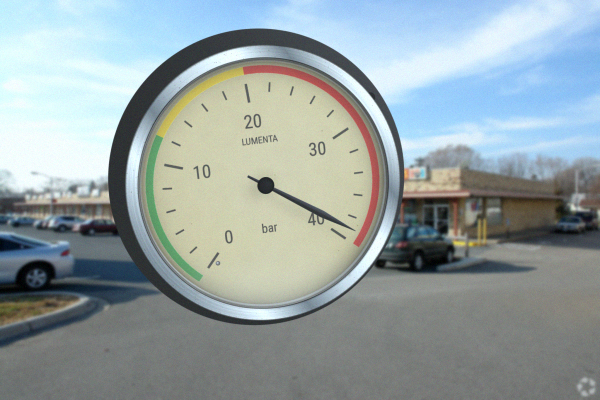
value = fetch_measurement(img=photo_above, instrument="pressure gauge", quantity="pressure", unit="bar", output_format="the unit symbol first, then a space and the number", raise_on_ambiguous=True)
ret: bar 39
